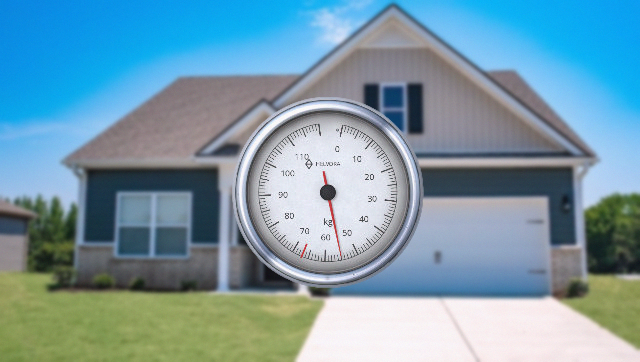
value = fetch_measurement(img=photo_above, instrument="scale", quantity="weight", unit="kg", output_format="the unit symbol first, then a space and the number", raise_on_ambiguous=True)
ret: kg 55
